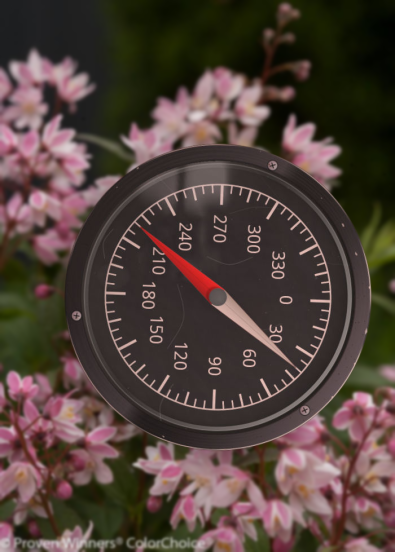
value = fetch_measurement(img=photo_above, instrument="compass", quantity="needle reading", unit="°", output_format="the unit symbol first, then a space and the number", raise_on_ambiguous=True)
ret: ° 220
